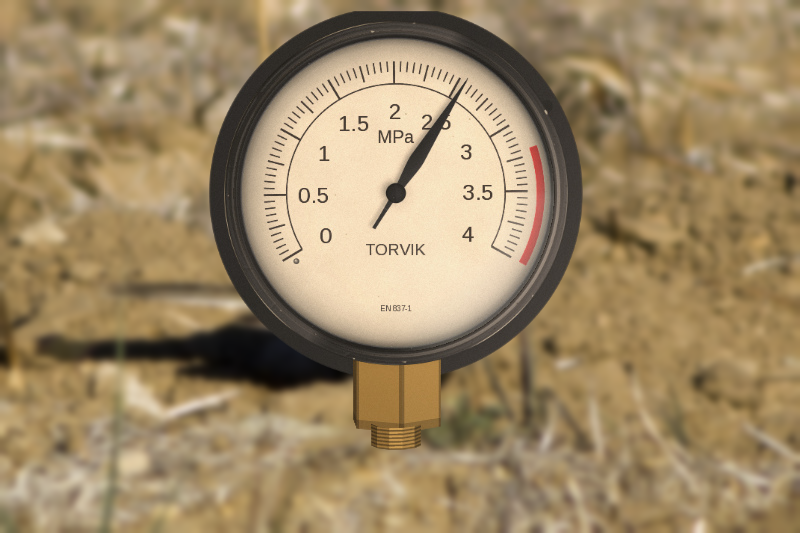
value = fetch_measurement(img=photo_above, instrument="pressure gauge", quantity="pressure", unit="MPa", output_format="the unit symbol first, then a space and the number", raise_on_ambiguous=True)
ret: MPa 2.55
